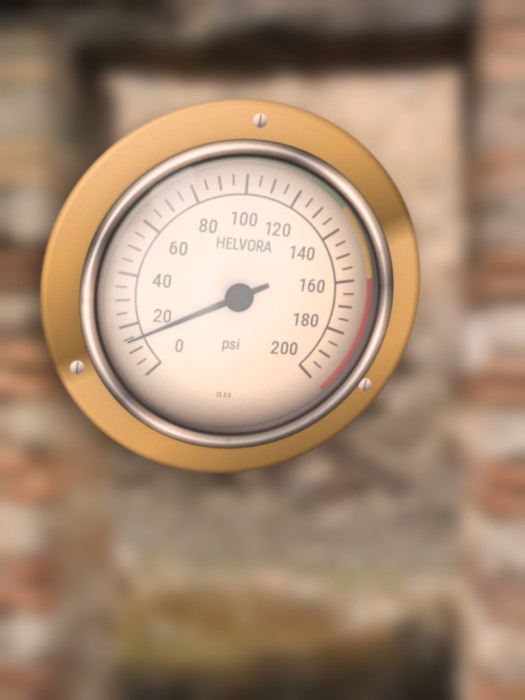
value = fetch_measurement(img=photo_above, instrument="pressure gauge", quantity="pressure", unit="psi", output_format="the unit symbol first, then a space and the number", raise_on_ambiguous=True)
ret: psi 15
